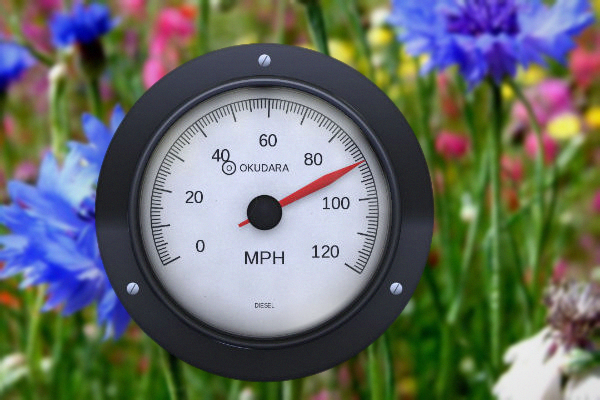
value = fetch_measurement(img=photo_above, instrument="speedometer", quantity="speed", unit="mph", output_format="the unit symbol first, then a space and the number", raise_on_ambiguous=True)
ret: mph 90
